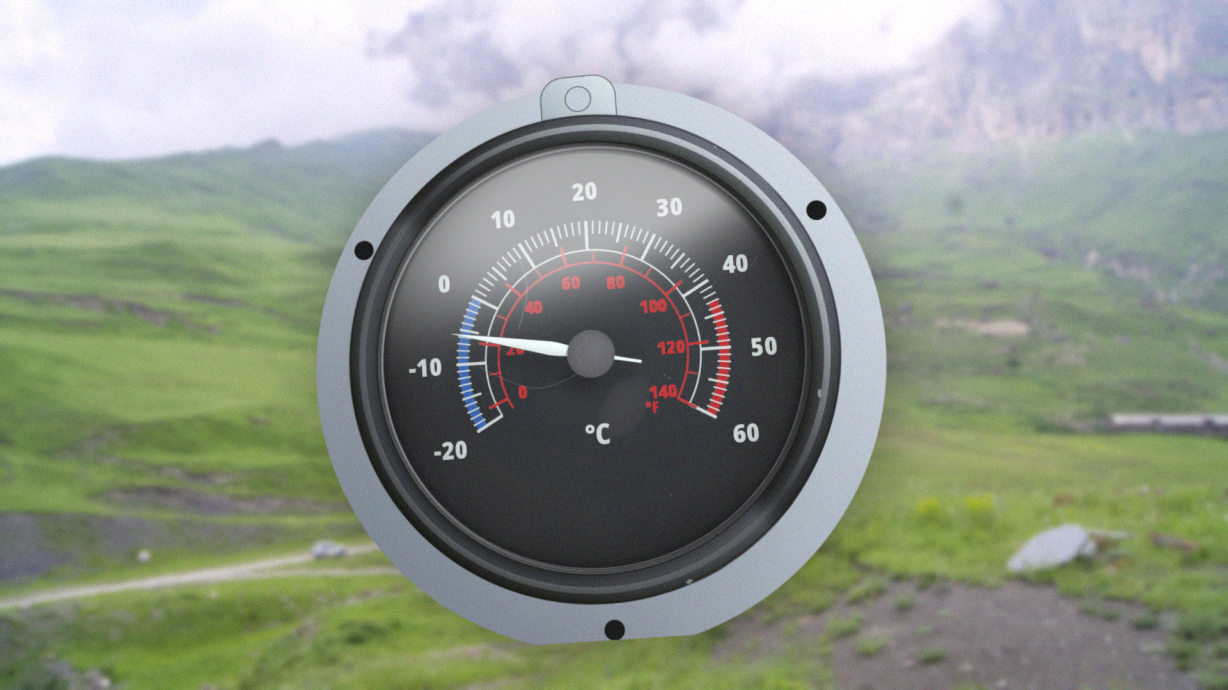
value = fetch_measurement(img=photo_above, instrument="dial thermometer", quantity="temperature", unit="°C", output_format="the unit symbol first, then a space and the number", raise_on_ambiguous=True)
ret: °C -6
